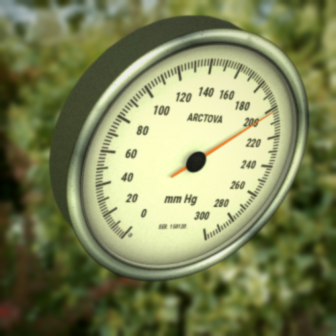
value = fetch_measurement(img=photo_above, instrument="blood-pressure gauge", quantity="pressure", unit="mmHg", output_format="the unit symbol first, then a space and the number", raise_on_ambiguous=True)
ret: mmHg 200
